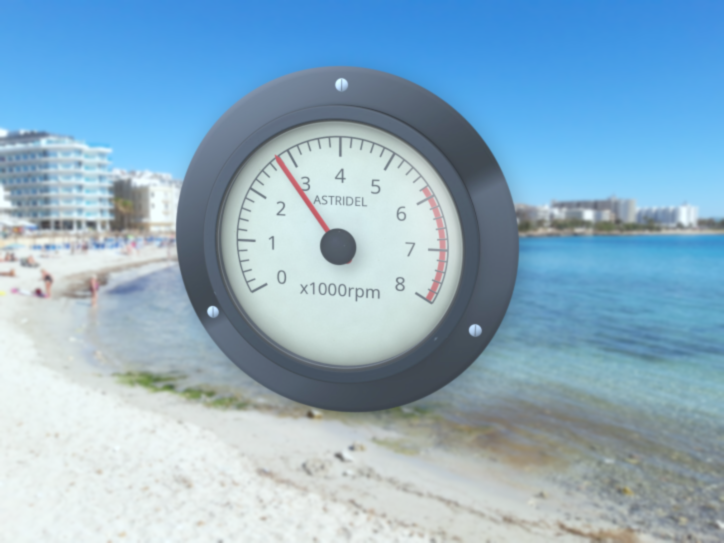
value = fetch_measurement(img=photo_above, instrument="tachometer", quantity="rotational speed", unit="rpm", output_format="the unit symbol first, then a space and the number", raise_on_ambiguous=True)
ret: rpm 2800
